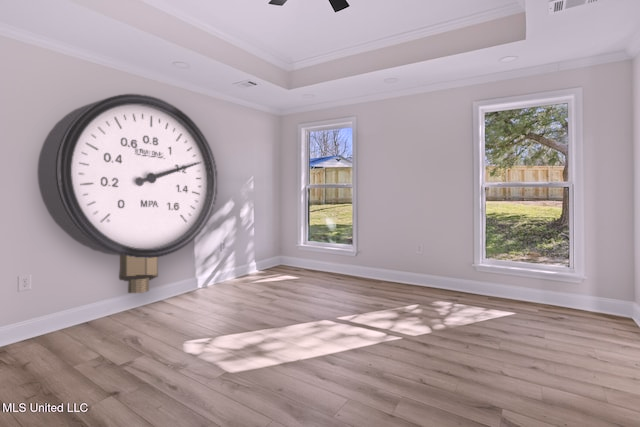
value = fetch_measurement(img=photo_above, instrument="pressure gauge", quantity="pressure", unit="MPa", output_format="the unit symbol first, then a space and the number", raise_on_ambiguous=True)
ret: MPa 1.2
